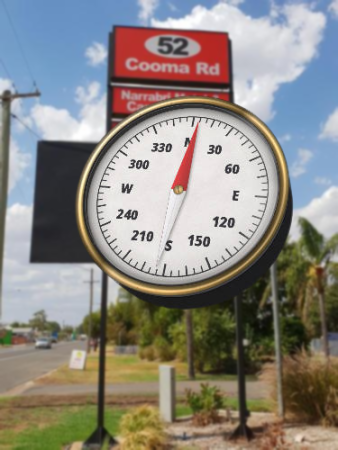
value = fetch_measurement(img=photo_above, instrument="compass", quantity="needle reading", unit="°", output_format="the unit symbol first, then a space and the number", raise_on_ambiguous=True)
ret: ° 5
